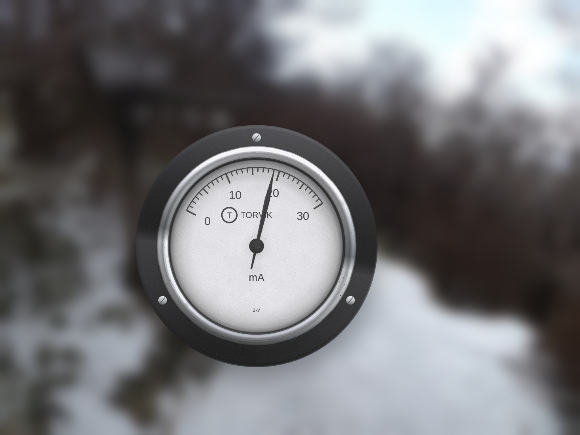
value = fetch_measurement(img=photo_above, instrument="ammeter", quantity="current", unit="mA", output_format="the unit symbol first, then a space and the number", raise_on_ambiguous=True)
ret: mA 19
